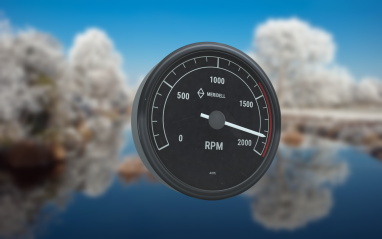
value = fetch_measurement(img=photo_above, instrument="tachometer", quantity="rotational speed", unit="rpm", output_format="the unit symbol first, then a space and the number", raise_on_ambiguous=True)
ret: rpm 1850
